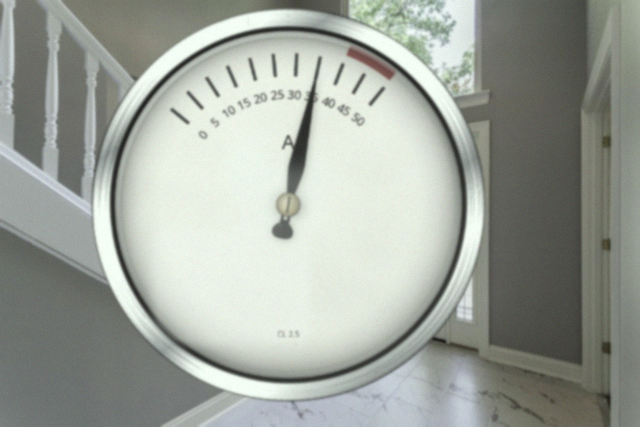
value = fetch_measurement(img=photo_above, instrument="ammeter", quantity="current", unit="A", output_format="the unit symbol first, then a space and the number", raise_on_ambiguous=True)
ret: A 35
